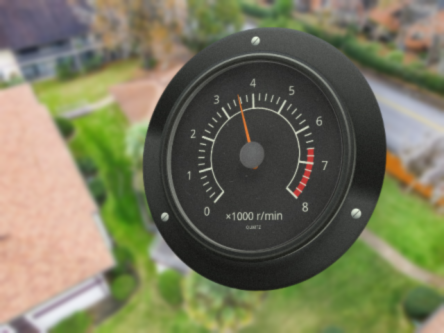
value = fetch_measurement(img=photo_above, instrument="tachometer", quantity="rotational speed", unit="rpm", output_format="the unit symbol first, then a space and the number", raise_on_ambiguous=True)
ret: rpm 3600
